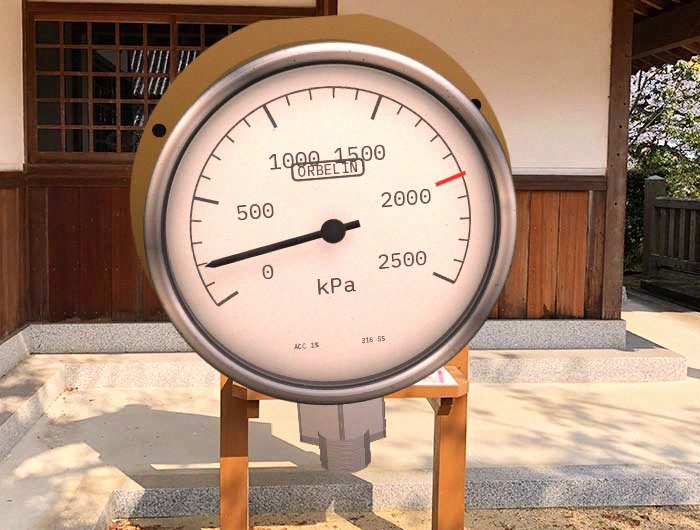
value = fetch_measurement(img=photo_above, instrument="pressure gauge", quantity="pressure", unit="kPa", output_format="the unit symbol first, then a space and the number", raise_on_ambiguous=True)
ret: kPa 200
